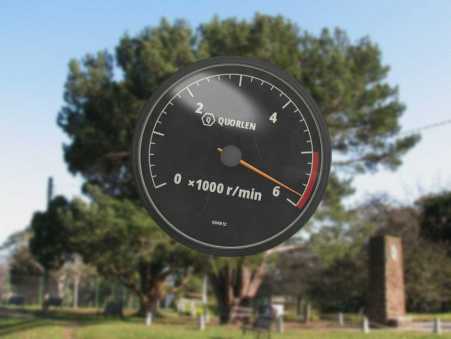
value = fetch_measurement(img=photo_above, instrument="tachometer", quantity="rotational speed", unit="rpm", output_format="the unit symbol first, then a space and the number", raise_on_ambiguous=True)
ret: rpm 5800
